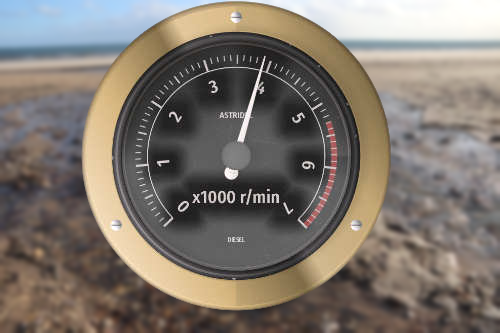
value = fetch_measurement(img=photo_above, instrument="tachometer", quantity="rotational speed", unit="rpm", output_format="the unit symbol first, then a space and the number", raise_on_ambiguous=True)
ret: rpm 3900
